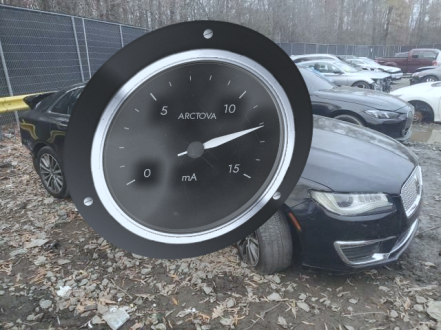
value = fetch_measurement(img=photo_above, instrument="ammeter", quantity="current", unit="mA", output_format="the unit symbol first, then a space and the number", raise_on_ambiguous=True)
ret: mA 12
